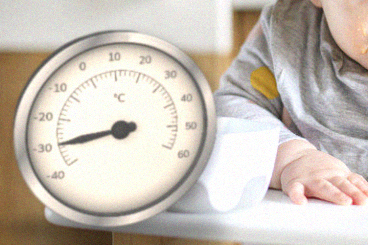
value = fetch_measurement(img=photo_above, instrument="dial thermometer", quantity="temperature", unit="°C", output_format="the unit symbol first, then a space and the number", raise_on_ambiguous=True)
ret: °C -30
